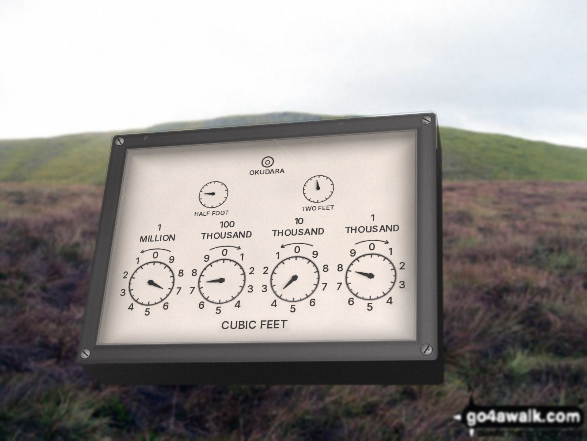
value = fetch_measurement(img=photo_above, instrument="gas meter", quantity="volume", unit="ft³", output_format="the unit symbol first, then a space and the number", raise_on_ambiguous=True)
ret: ft³ 673800
